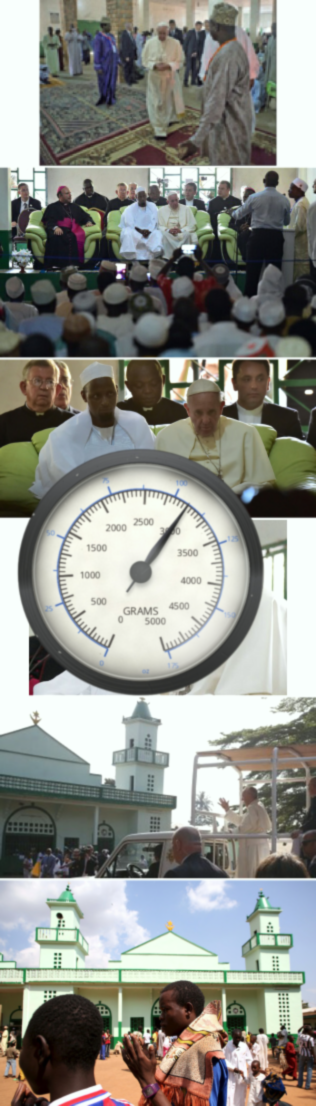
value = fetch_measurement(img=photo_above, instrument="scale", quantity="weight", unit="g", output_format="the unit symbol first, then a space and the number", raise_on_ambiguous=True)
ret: g 3000
